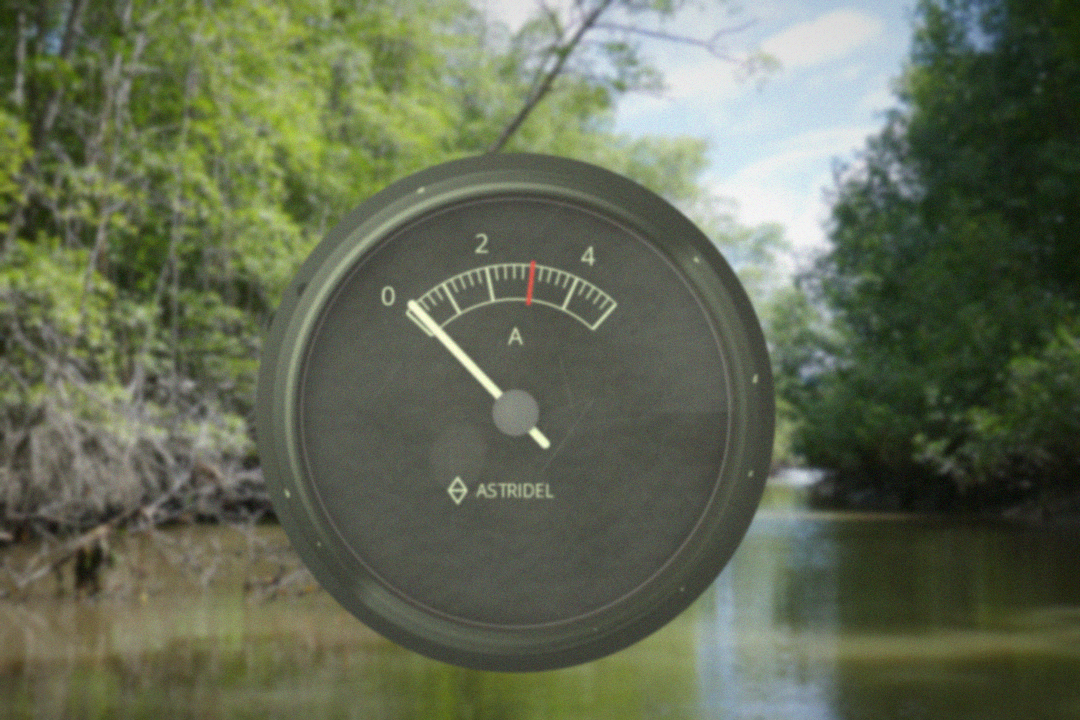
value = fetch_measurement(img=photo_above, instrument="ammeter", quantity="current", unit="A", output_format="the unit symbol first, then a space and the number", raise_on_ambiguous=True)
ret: A 0.2
